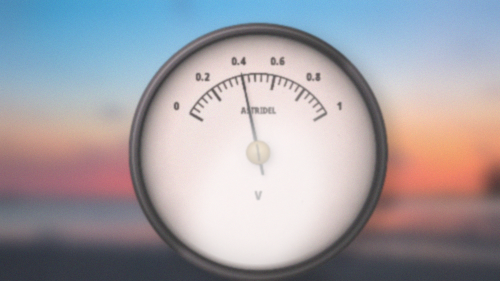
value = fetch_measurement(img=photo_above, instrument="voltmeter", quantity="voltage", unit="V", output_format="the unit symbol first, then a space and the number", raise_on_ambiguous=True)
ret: V 0.4
